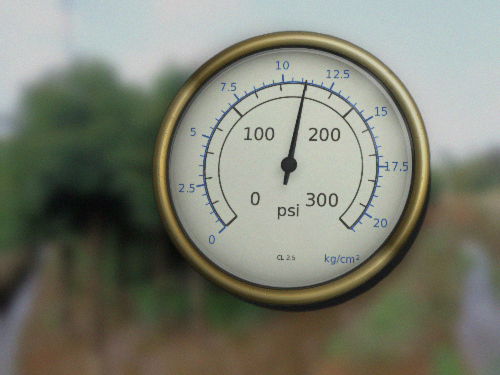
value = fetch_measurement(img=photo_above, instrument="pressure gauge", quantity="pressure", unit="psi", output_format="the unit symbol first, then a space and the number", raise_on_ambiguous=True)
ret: psi 160
